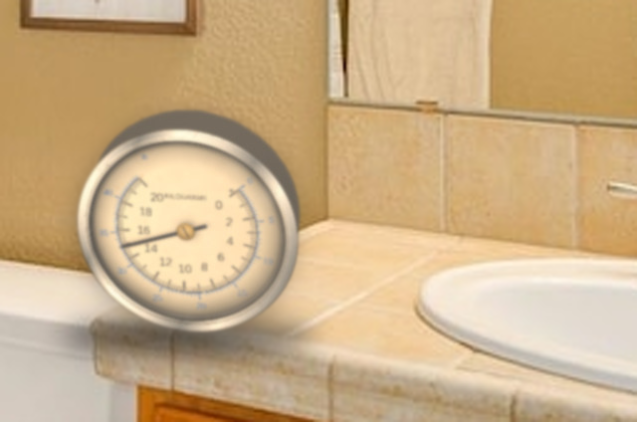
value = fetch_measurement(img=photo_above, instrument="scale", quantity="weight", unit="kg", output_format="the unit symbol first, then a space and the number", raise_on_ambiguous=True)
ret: kg 15
